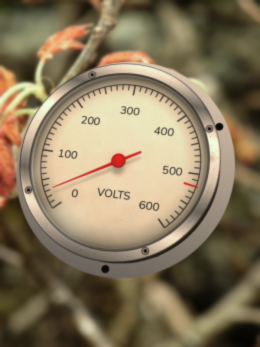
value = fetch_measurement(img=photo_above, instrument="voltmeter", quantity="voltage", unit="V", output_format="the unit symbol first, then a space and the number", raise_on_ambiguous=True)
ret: V 30
